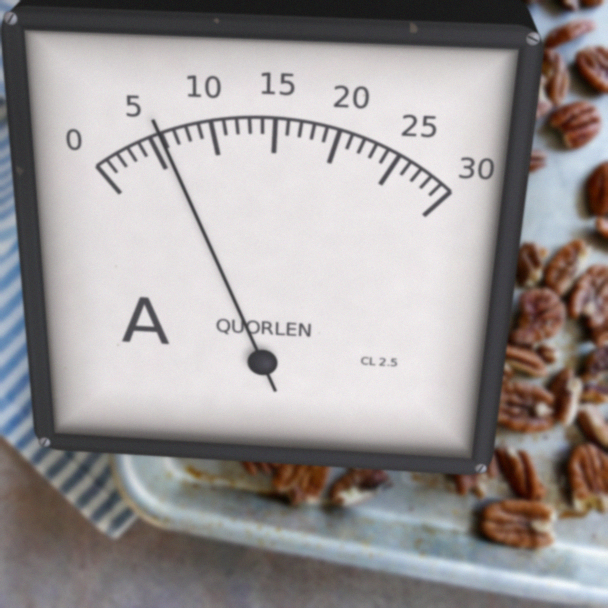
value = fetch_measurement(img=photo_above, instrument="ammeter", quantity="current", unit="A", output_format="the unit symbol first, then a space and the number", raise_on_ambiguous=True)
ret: A 6
